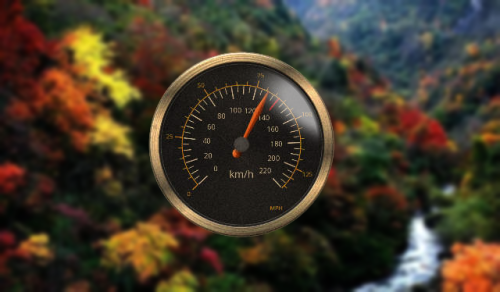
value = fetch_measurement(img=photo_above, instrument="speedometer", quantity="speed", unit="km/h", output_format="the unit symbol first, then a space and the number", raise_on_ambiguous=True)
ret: km/h 130
